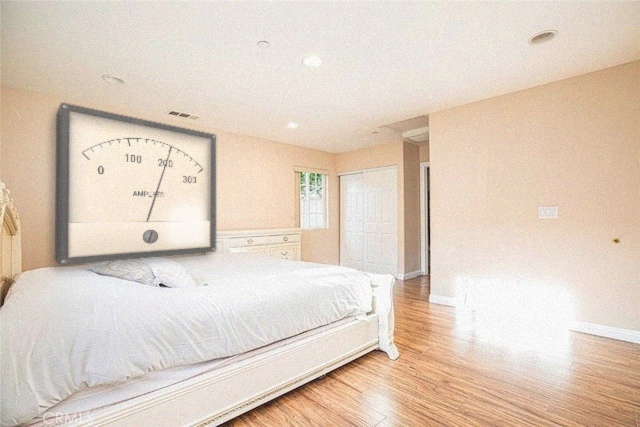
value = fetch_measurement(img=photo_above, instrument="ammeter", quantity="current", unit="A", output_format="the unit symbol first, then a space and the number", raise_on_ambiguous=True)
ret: A 200
